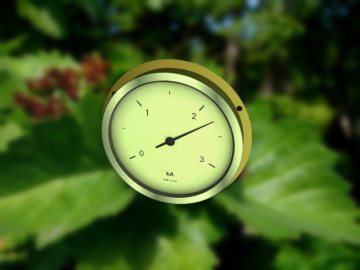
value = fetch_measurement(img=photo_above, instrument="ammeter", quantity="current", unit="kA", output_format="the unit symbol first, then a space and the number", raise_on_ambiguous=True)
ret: kA 2.25
